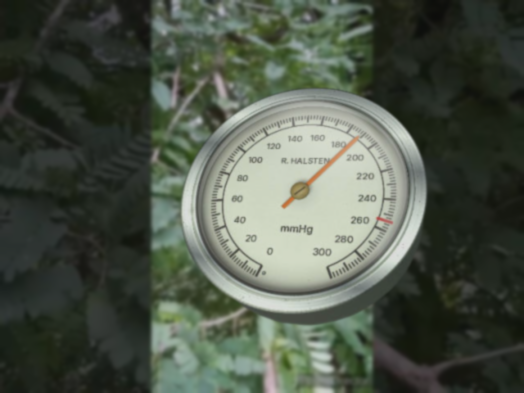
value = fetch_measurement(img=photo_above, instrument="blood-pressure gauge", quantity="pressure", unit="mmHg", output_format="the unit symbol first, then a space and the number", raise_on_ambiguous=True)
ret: mmHg 190
